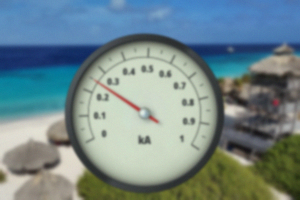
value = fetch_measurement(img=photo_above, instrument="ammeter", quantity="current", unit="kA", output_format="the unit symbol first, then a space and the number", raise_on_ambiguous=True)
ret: kA 0.25
